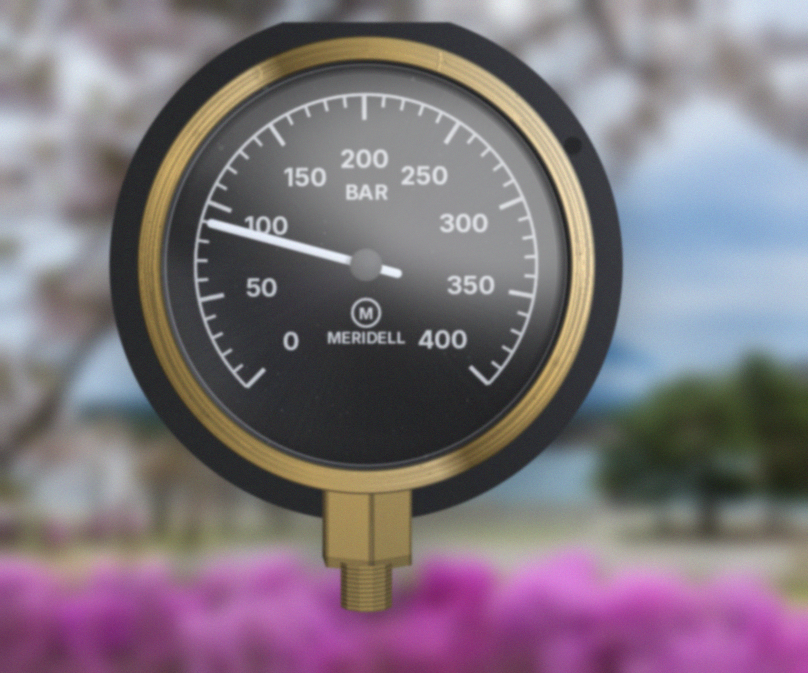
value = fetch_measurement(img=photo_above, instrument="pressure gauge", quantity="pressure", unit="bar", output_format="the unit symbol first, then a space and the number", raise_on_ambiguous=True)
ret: bar 90
